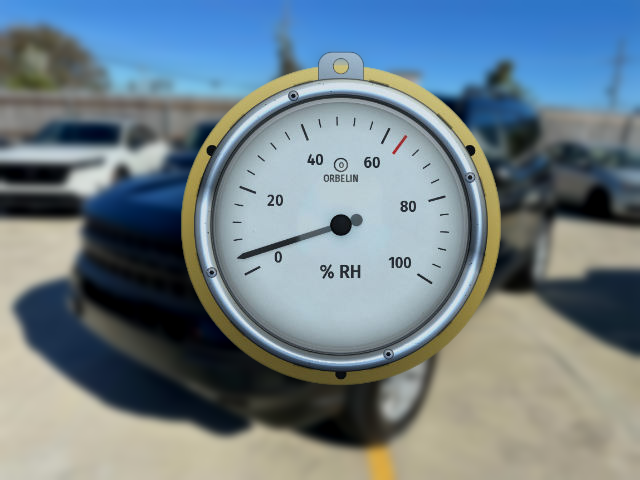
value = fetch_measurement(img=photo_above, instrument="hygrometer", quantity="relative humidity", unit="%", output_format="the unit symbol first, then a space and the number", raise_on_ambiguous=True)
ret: % 4
